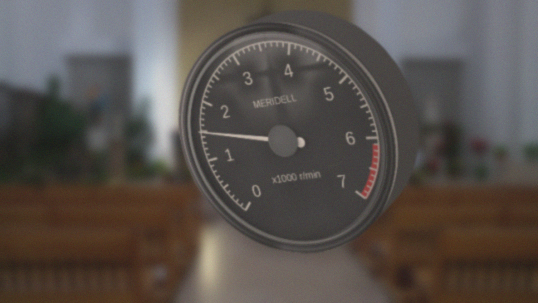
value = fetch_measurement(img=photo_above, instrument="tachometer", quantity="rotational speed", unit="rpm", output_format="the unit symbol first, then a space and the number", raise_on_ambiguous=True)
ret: rpm 1500
